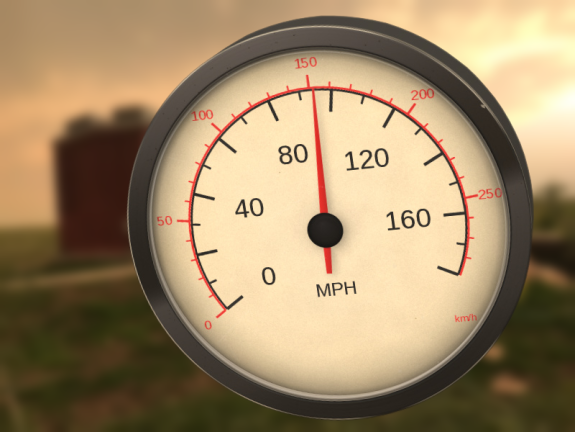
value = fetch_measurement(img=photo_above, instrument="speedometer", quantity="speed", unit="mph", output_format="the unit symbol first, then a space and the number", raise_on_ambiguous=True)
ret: mph 95
